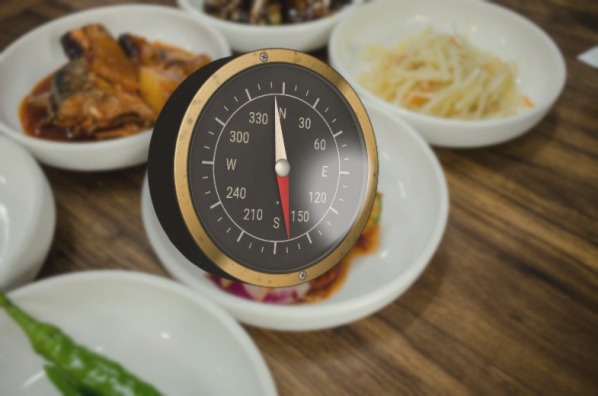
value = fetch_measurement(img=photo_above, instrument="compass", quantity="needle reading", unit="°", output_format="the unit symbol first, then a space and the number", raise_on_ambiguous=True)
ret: ° 170
